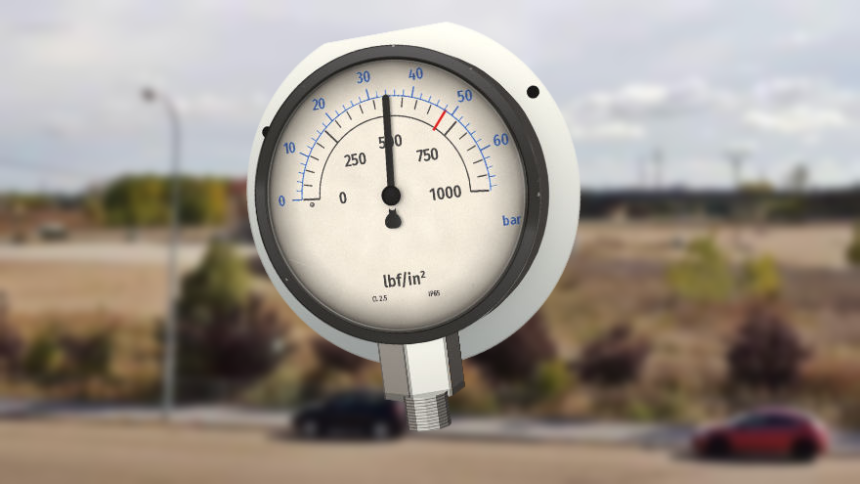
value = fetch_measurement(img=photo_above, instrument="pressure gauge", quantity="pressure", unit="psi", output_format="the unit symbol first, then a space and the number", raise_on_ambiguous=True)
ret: psi 500
